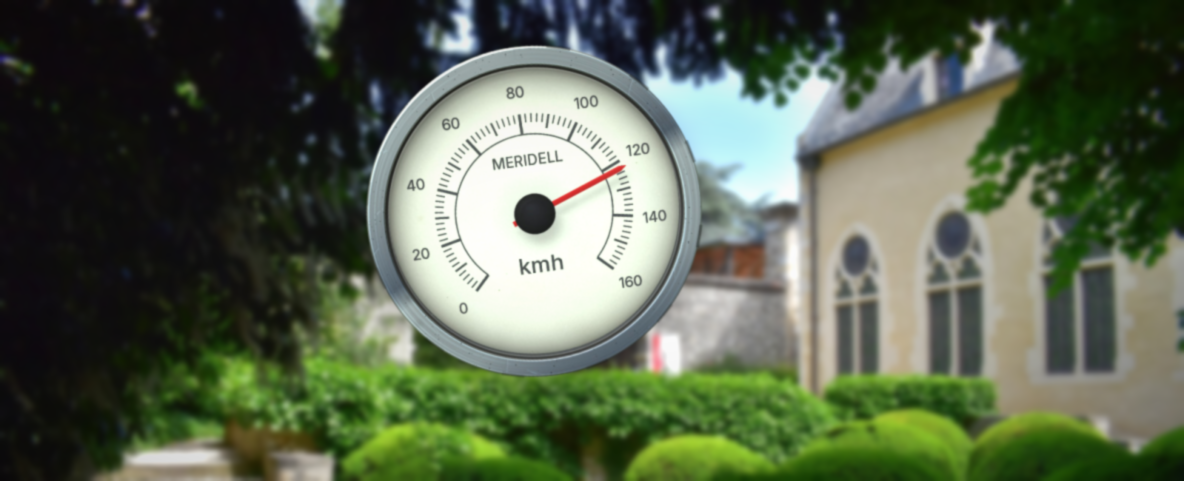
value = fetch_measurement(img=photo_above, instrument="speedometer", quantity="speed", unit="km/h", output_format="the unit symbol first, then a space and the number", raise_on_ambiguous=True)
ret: km/h 122
